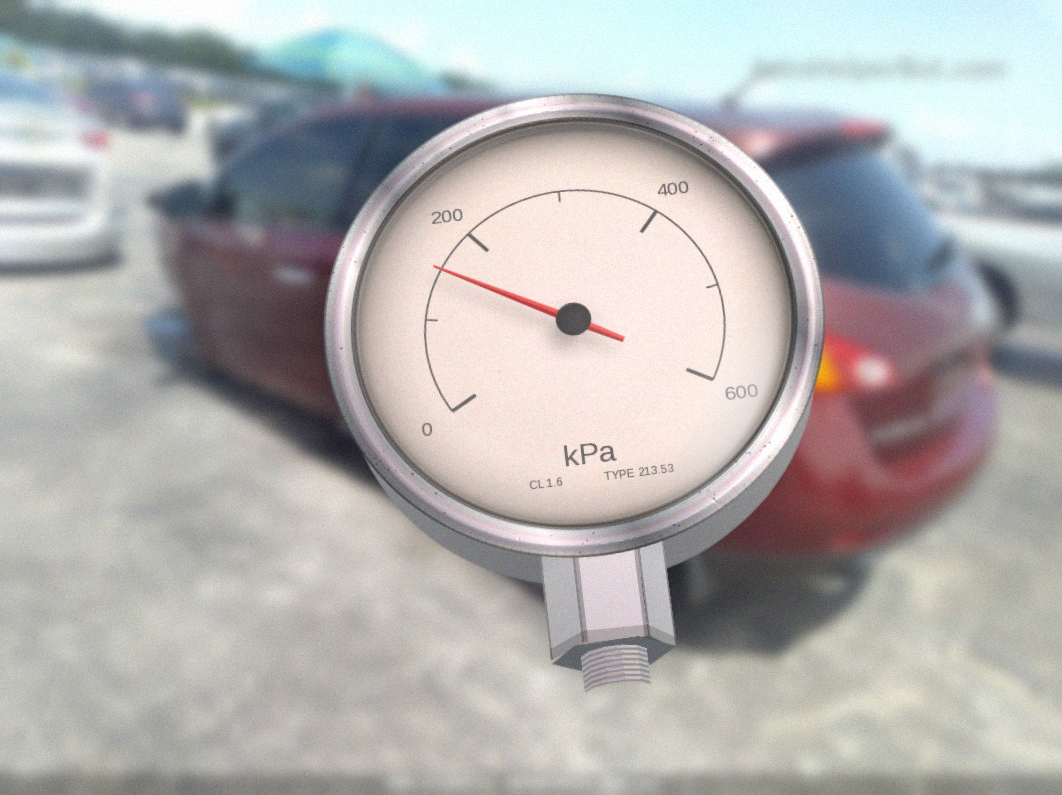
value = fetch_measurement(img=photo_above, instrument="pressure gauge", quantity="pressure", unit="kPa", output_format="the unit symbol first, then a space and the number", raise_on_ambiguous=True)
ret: kPa 150
